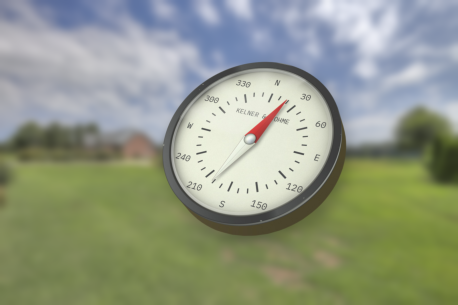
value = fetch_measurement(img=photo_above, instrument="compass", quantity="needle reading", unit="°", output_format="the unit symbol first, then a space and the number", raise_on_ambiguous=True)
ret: ° 20
